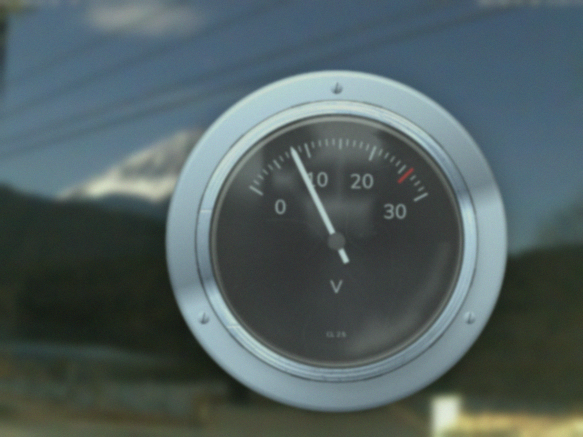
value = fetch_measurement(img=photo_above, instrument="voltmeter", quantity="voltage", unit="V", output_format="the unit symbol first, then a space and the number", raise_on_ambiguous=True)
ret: V 8
